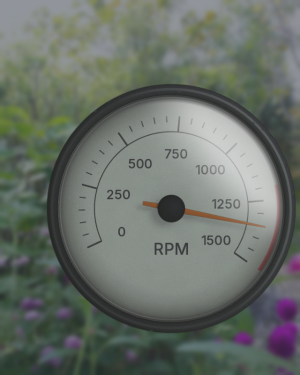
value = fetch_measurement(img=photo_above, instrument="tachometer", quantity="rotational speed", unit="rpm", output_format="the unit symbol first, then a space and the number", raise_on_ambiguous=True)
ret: rpm 1350
